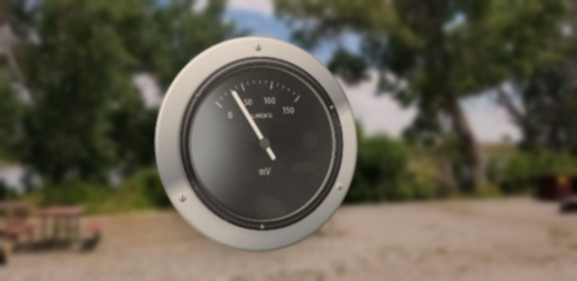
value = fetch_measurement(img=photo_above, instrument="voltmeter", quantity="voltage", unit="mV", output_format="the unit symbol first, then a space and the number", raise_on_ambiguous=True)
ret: mV 30
